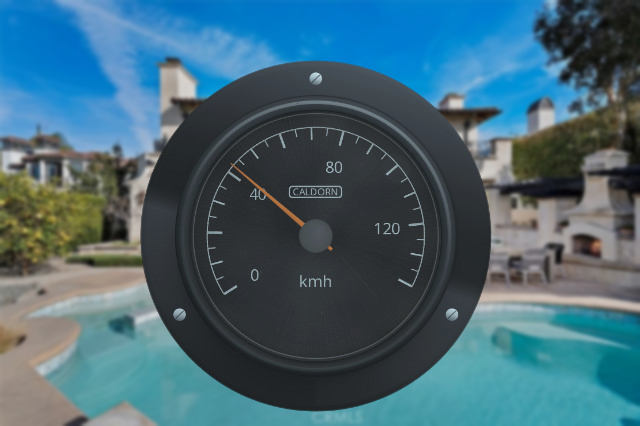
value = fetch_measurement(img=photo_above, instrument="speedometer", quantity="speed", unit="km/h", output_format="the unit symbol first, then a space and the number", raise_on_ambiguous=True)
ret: km/h 42.5
